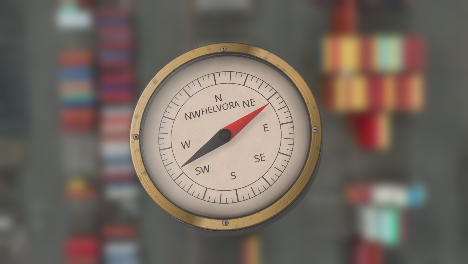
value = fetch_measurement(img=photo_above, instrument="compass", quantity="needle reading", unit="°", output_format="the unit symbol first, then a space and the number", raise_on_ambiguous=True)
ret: ° 65
